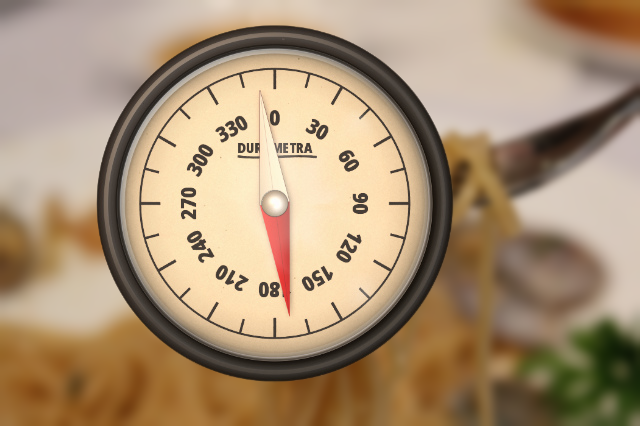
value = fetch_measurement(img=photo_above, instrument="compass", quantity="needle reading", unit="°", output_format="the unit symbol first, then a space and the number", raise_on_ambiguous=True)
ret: ° 172.5
